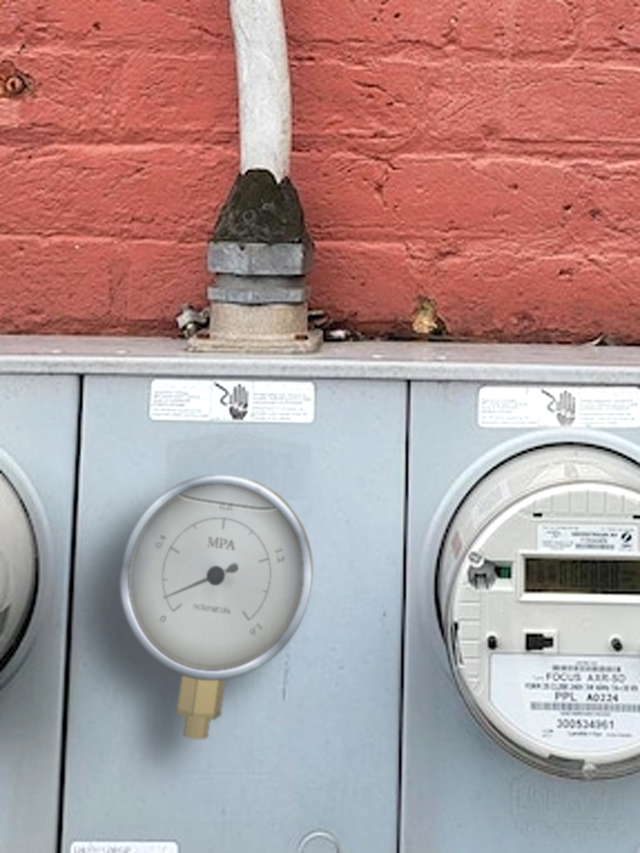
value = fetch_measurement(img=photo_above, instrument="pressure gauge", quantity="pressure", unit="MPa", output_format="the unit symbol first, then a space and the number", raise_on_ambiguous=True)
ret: MPa 0.1
